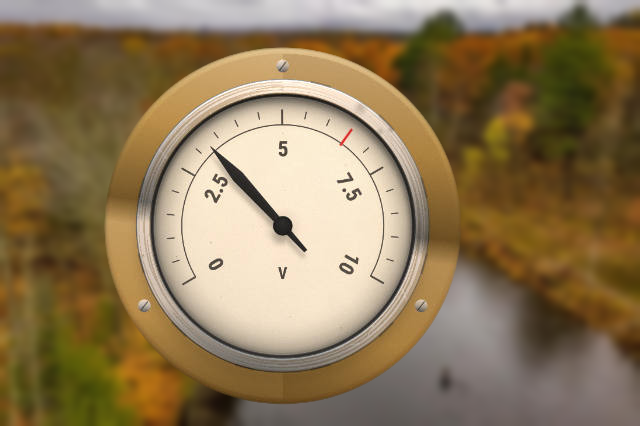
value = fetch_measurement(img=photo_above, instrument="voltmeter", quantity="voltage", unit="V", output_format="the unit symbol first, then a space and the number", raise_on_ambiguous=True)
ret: V 3.25
